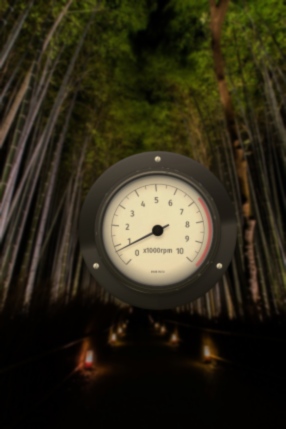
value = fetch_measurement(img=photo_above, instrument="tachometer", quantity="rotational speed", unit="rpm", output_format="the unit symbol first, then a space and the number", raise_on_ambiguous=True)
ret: rpm 750
